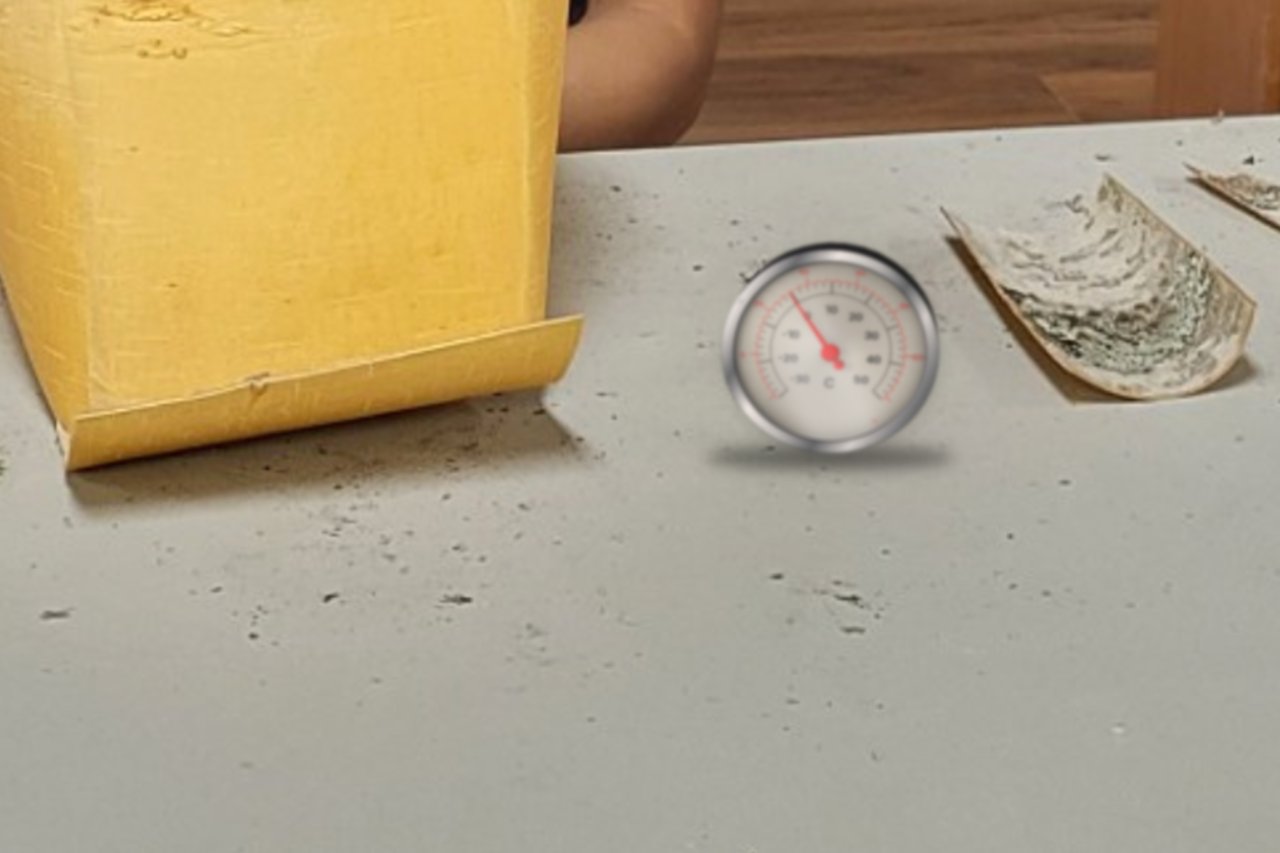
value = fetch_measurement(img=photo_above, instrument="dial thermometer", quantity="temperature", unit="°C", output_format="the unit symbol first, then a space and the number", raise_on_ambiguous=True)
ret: °C 0
